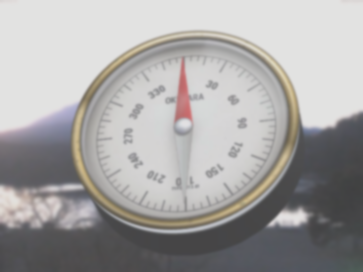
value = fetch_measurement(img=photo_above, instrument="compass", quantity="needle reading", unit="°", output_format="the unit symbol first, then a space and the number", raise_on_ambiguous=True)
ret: ° 0
